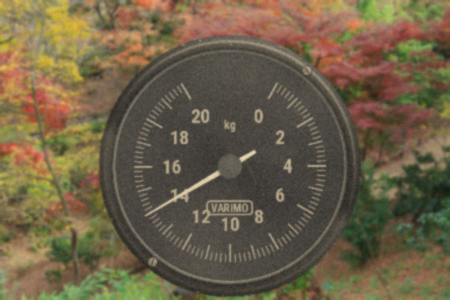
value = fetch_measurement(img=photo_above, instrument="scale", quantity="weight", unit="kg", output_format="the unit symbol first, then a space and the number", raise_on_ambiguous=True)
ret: kg 14
